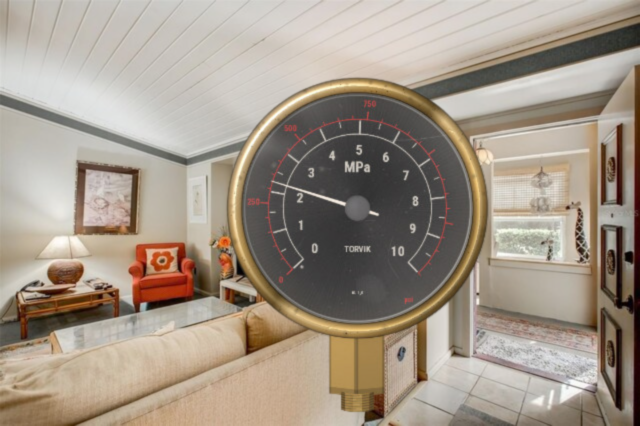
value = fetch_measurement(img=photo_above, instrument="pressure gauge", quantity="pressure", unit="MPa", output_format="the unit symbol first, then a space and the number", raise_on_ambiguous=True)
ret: MPa 2.25
